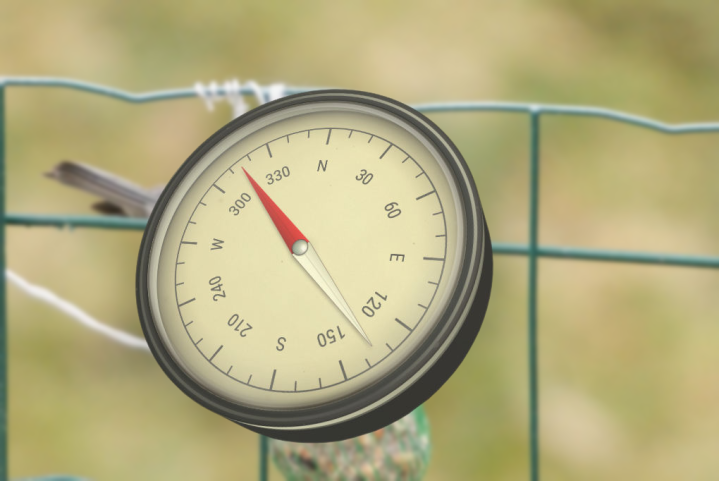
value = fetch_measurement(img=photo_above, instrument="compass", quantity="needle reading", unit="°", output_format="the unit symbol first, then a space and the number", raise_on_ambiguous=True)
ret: ° 315
